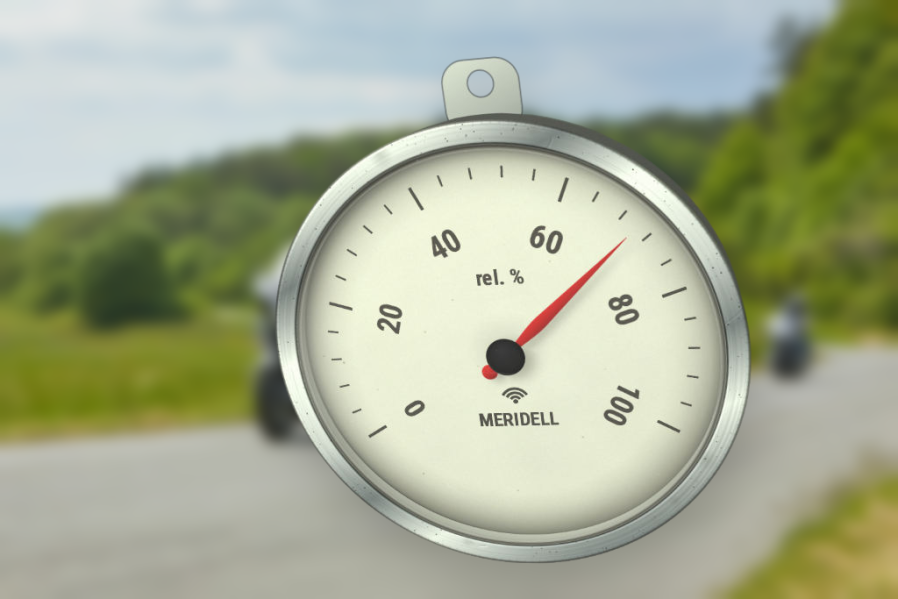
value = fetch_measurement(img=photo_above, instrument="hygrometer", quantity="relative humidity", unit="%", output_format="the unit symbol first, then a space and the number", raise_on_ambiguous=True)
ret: % 70
